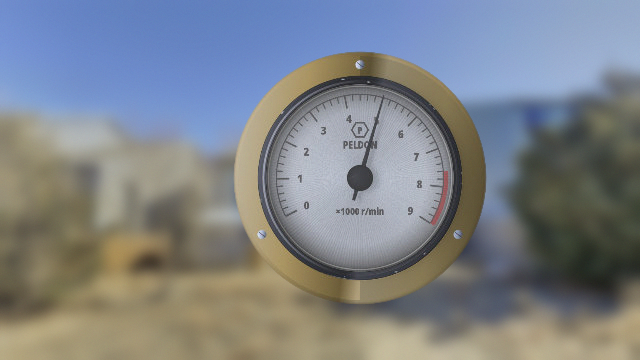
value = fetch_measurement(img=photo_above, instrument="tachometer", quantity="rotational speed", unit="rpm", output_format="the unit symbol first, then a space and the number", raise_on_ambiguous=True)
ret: rpm 5000
